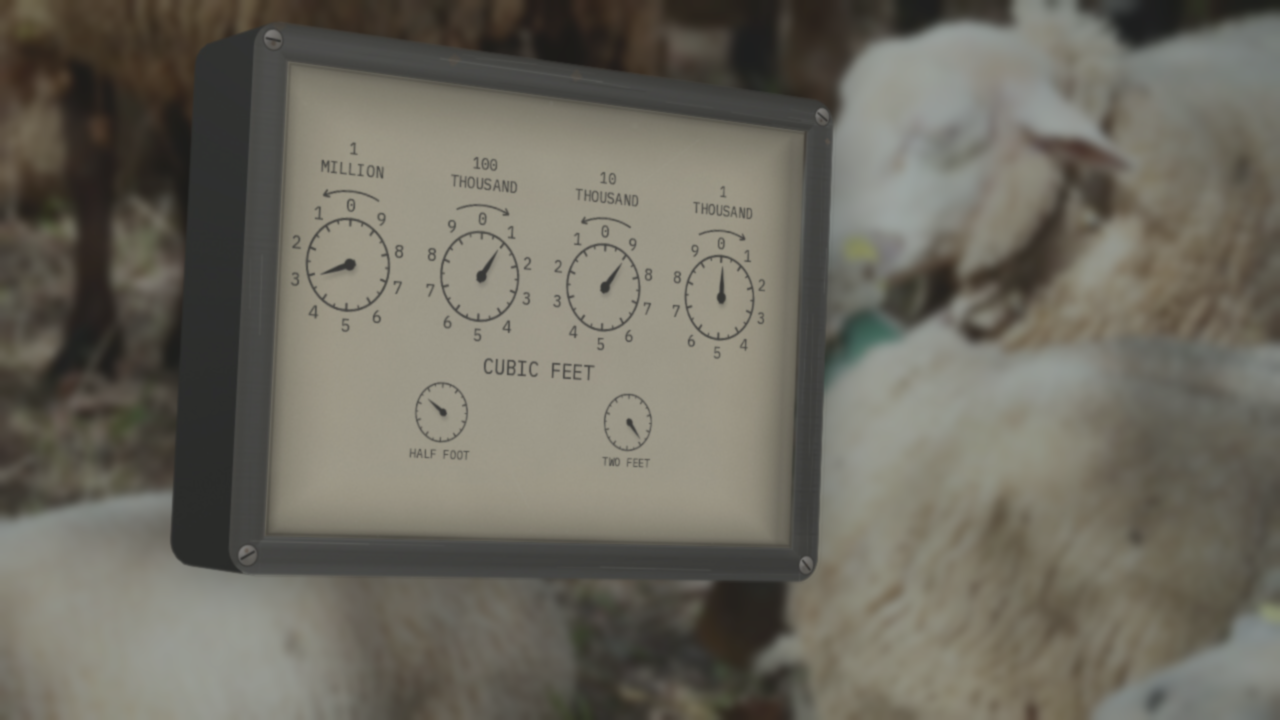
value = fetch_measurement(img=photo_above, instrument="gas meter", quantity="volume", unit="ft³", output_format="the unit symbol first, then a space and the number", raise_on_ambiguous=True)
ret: ft³ 309000
